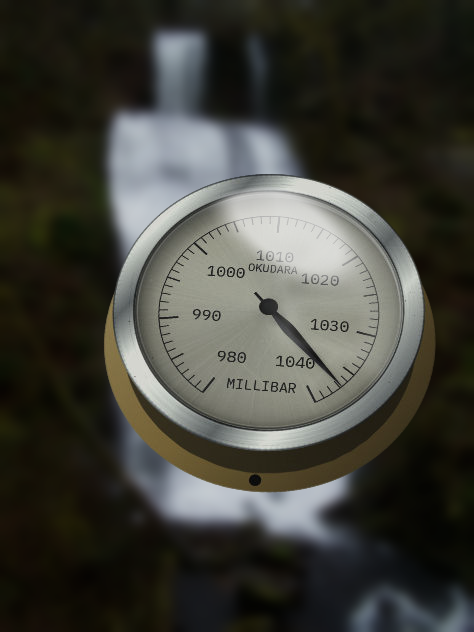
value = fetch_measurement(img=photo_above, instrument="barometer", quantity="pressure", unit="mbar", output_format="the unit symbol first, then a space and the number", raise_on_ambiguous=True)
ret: mbar 1037
